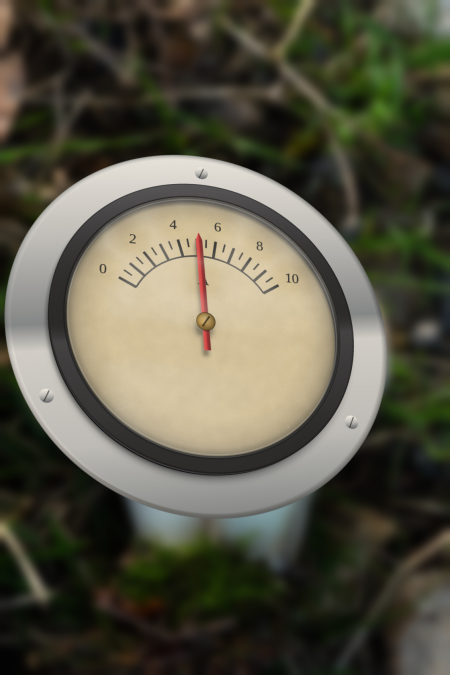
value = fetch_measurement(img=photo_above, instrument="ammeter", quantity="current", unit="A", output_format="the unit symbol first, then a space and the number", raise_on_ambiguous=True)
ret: A 5
